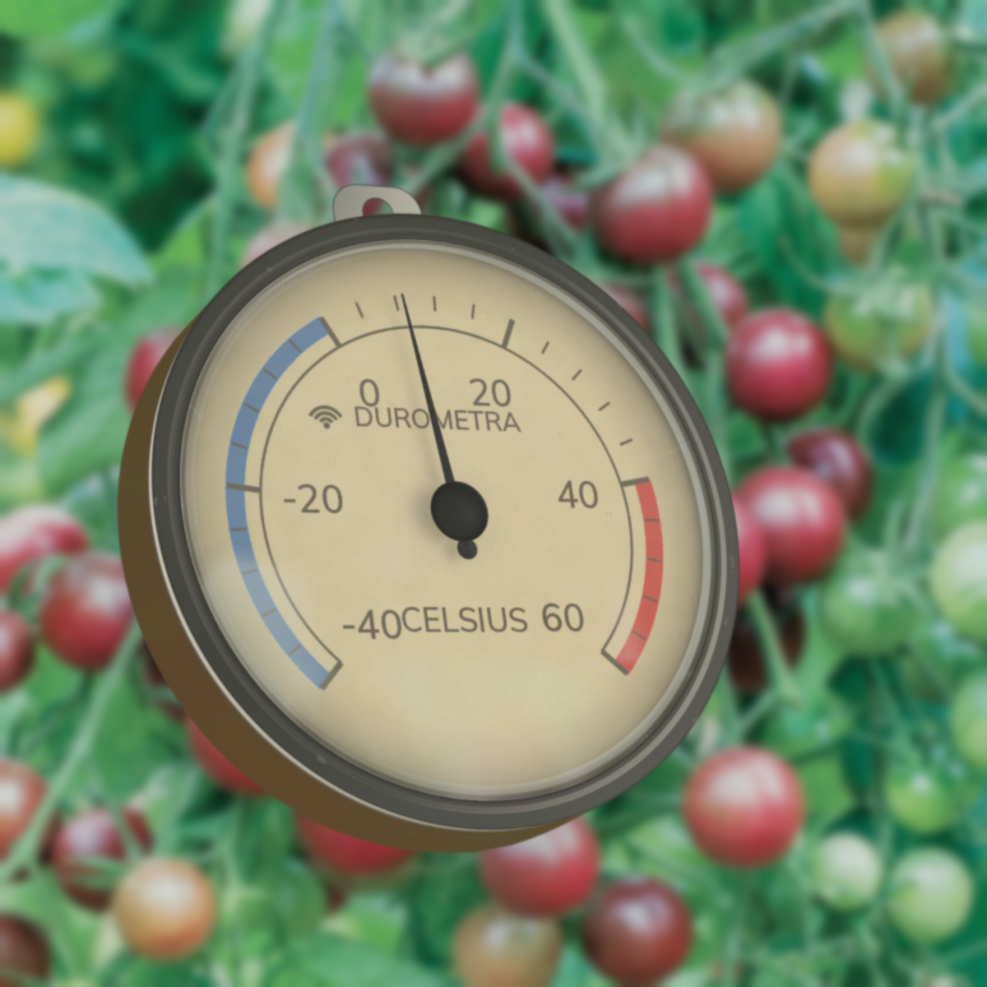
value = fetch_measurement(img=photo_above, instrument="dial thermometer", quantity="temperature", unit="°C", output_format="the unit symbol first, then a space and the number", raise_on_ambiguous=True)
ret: °C 8
